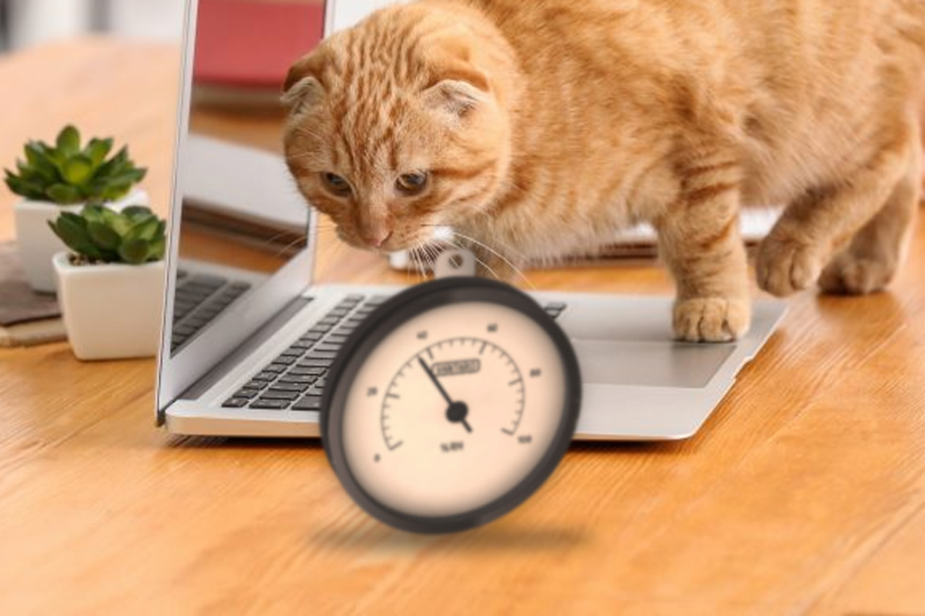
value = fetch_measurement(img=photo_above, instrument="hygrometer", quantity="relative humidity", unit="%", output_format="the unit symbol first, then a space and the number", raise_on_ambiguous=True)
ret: % 36
